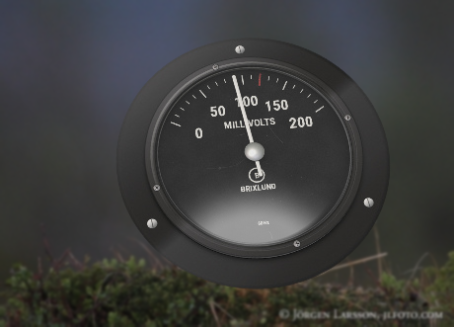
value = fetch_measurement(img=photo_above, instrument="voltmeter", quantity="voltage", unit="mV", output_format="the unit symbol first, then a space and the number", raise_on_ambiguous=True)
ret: mV 90
